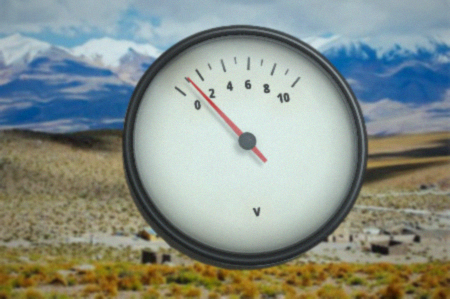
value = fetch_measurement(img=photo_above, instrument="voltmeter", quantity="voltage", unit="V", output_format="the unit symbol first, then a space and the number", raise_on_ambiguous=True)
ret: V 1
